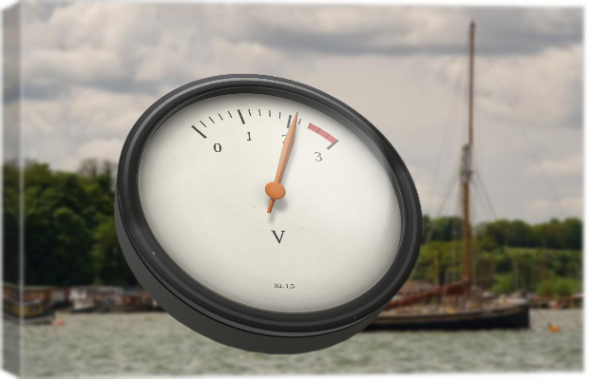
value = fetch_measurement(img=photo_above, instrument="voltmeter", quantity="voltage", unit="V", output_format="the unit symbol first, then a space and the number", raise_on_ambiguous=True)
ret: V 2.1
